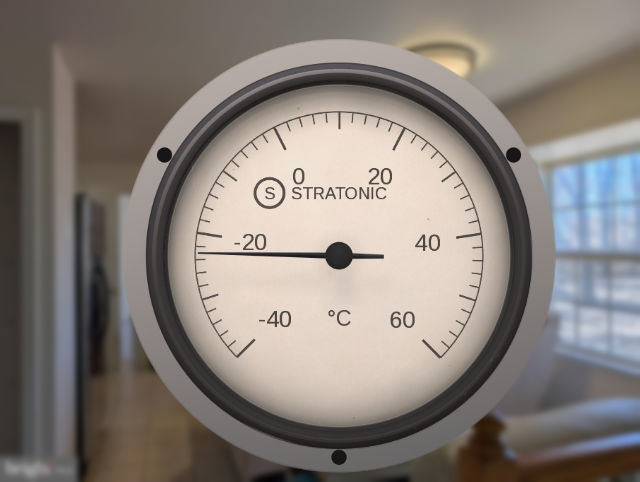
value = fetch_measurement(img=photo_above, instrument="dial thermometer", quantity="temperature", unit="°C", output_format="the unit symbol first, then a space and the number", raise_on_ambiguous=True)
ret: °C -23
